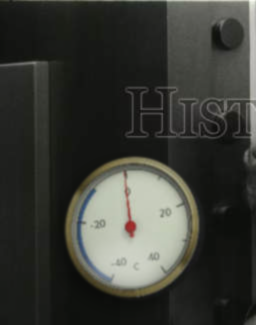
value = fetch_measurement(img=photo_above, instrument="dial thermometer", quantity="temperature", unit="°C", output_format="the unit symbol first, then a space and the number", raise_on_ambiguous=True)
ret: °C 0
